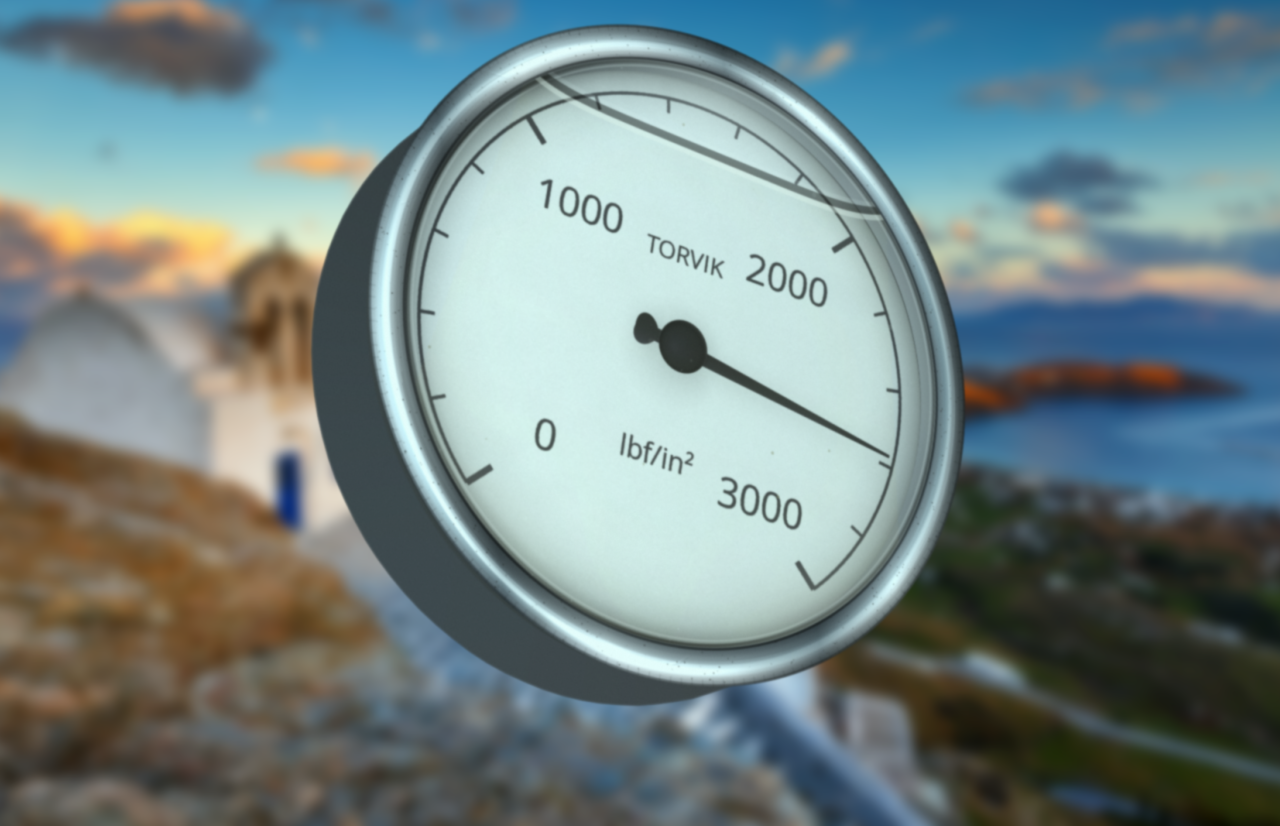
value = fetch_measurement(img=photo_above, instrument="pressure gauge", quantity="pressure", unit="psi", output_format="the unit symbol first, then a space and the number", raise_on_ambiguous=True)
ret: psi 2600
